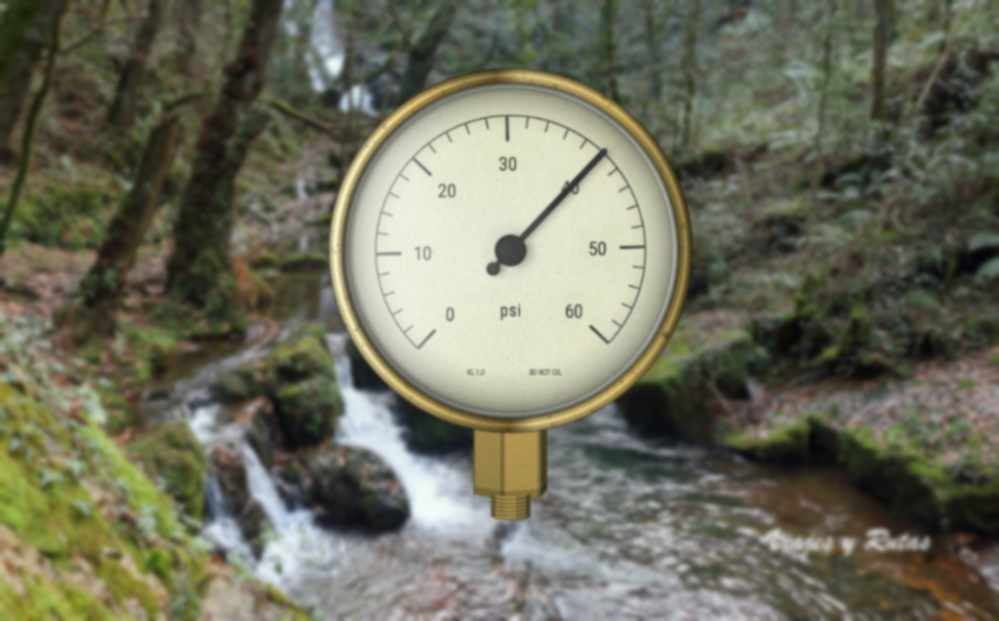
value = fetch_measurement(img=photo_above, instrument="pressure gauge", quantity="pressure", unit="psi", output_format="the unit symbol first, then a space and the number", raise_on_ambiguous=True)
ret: psi 40
